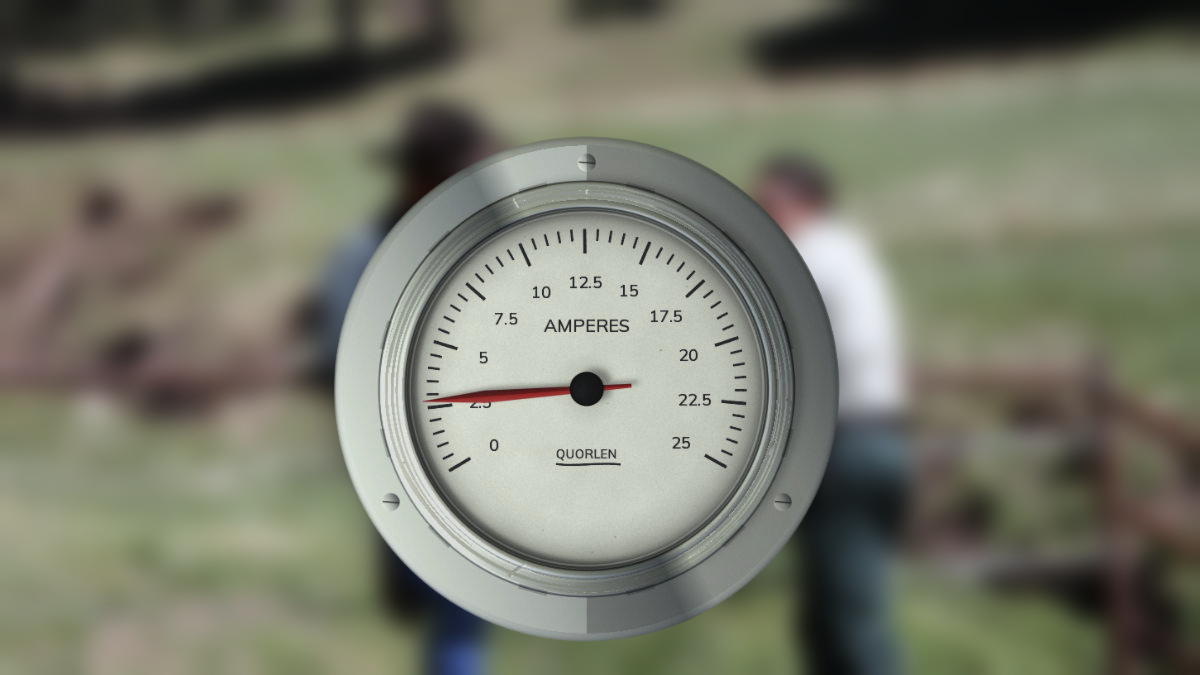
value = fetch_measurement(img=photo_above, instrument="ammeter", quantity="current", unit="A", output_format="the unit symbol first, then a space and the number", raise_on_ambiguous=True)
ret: A 2.75
